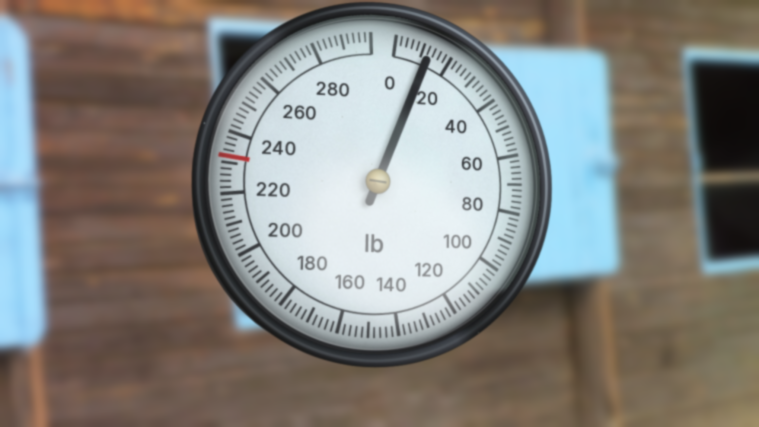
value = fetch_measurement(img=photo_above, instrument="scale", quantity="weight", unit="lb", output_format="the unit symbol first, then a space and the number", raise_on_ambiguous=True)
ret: lb 12
